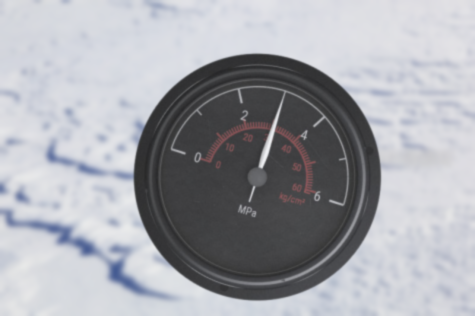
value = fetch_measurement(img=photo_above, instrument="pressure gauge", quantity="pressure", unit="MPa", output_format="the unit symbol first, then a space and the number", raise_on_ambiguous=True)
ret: MPa 3
